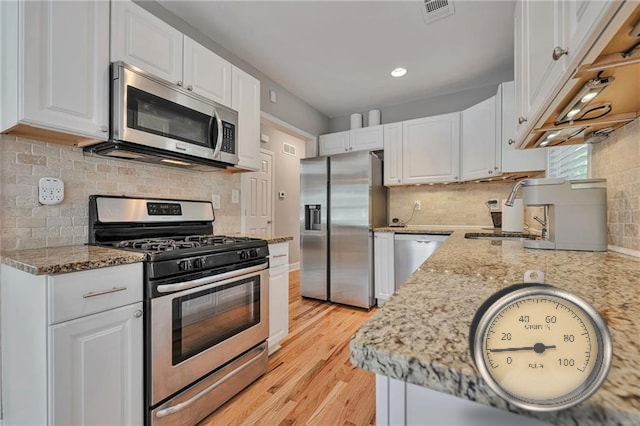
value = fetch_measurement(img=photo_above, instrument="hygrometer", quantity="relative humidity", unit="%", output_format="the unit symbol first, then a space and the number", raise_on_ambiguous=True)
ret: % 10
